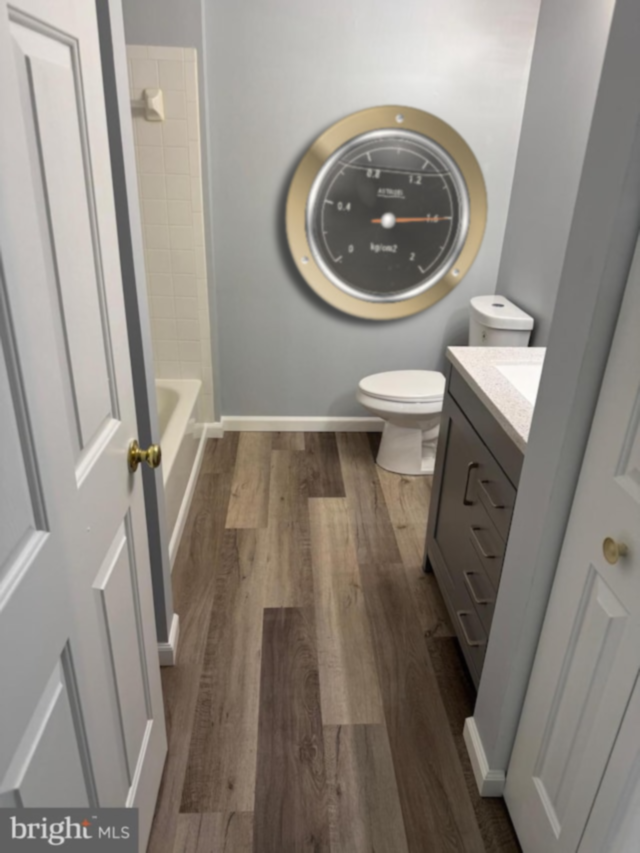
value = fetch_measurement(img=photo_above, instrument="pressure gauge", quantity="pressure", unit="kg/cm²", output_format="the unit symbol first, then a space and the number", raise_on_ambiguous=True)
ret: kg/cm² 1.6
